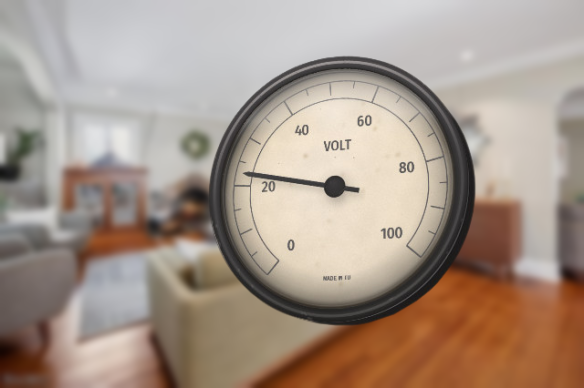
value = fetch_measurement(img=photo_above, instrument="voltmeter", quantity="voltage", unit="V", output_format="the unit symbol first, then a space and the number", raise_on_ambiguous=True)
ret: V 22.5
